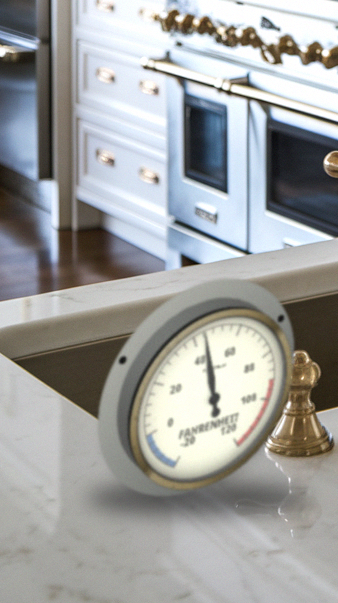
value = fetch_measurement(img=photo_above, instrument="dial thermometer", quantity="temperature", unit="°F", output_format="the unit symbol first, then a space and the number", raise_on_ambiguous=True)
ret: °F 44
